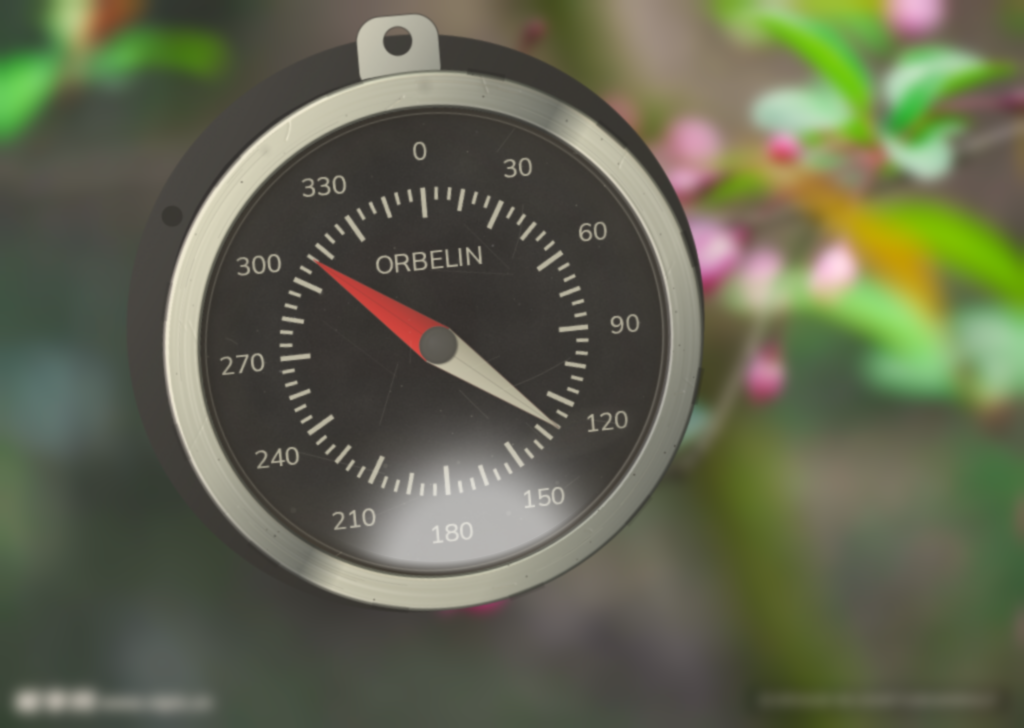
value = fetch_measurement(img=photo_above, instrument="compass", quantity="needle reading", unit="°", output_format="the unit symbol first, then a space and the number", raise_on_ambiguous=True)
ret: ° 310
